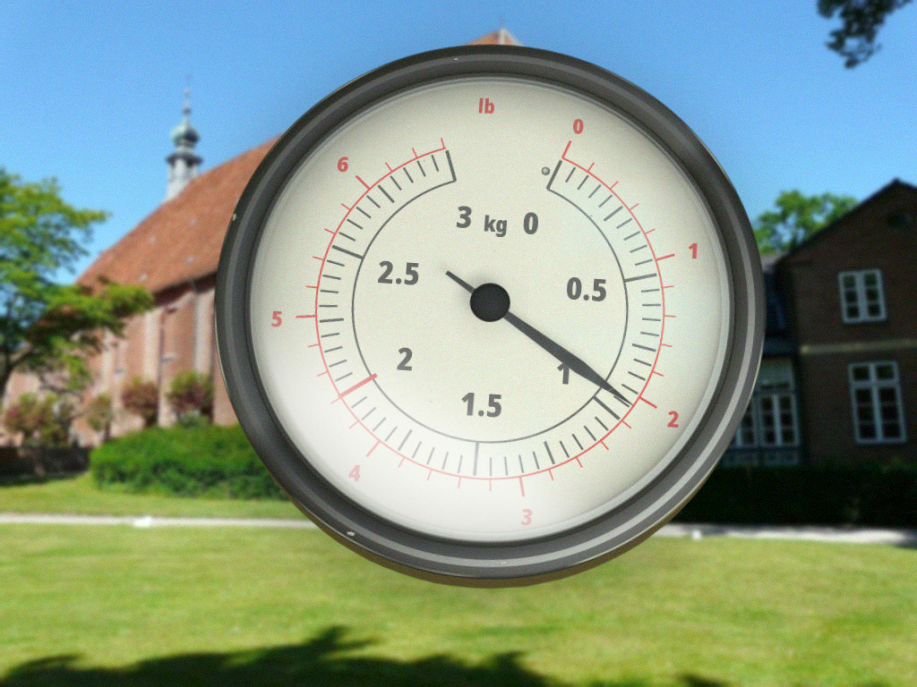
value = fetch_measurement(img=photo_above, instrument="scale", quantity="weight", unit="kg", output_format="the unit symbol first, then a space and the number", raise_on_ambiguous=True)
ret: kg 0.95
